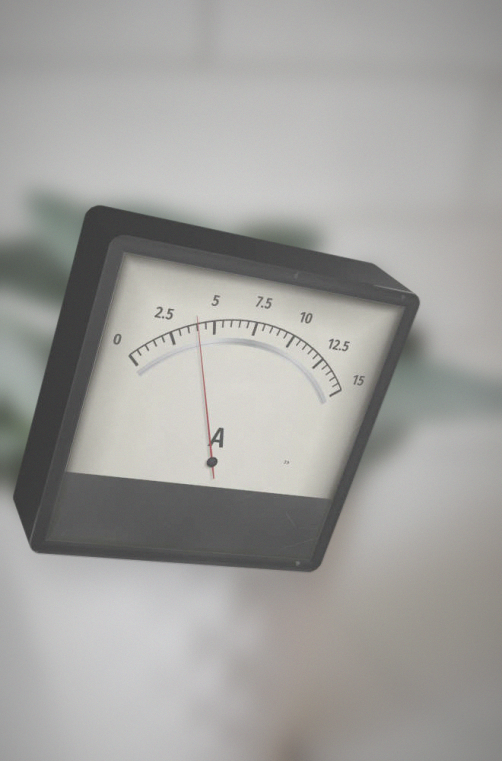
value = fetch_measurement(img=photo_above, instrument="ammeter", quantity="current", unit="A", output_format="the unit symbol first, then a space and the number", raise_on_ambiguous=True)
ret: A 4
